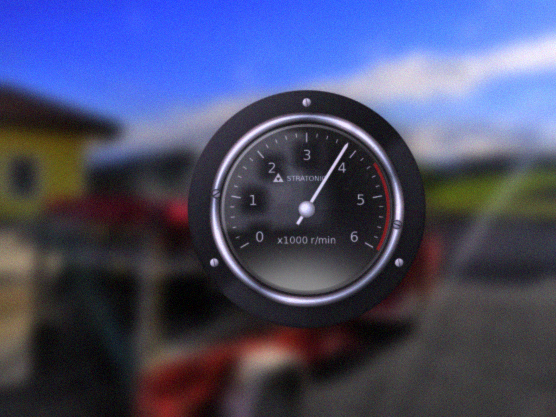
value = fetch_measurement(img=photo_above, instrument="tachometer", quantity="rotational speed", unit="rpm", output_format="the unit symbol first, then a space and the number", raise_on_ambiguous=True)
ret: rpm 3800
